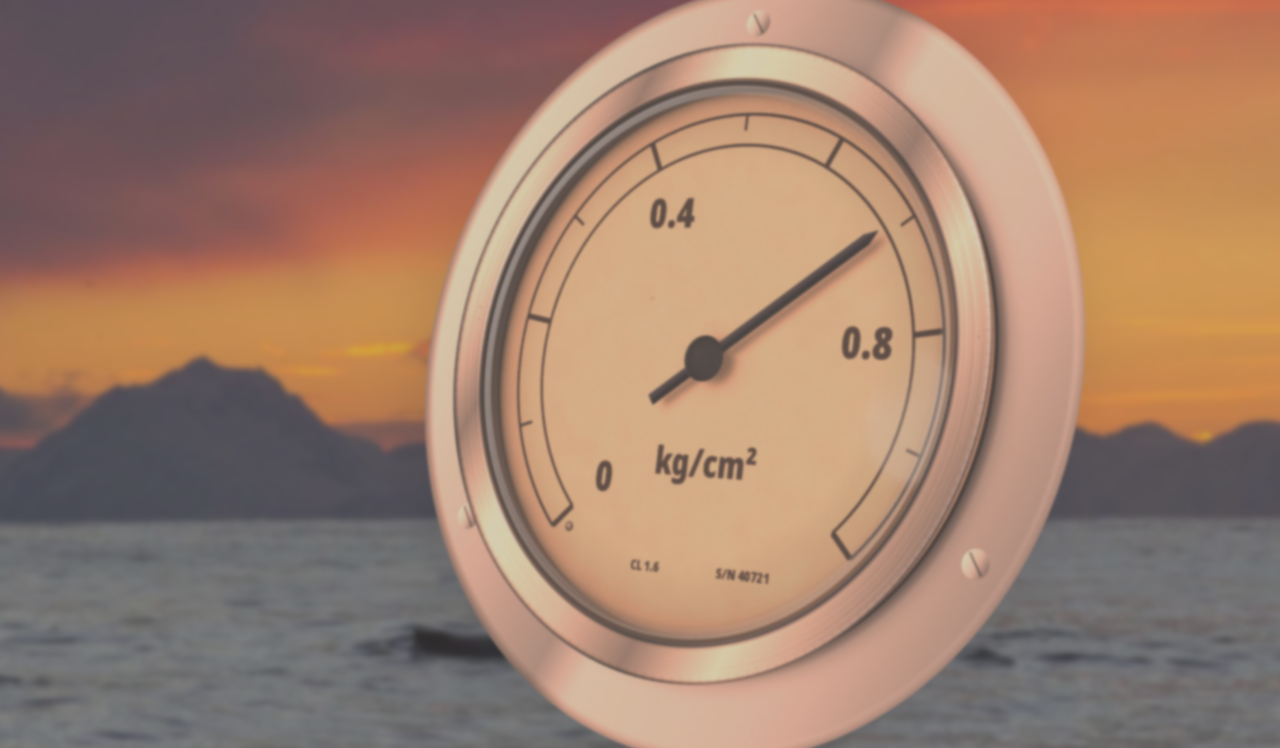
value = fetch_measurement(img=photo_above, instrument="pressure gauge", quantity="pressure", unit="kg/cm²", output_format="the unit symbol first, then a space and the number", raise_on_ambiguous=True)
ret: kg/cm² 0.7
